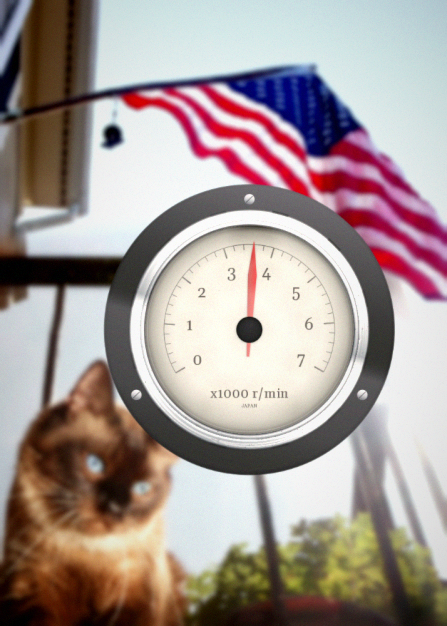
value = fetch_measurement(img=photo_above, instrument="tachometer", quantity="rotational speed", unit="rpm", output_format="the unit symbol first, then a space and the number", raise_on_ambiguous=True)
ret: rpm 3600
